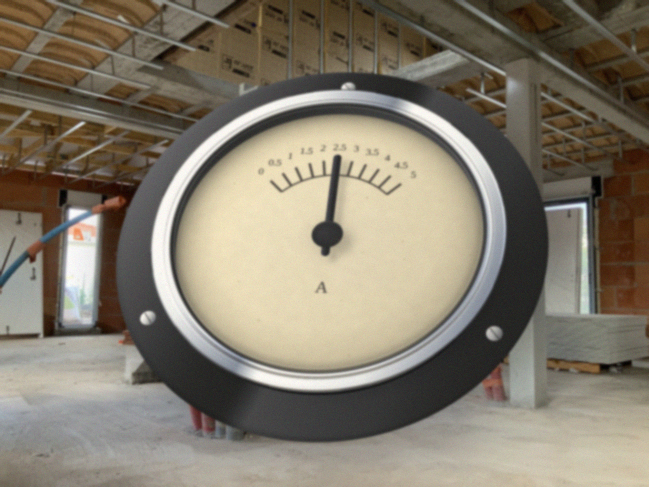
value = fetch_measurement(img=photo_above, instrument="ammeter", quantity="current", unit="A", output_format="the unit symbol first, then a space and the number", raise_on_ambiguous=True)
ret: A 2.5
